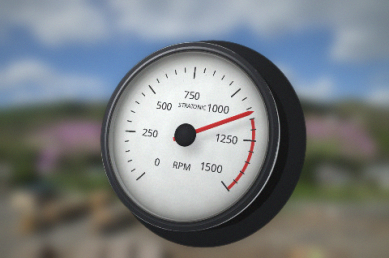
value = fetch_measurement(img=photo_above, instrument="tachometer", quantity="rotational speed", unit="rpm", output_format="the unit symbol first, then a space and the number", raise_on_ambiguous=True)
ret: rpm 1125
